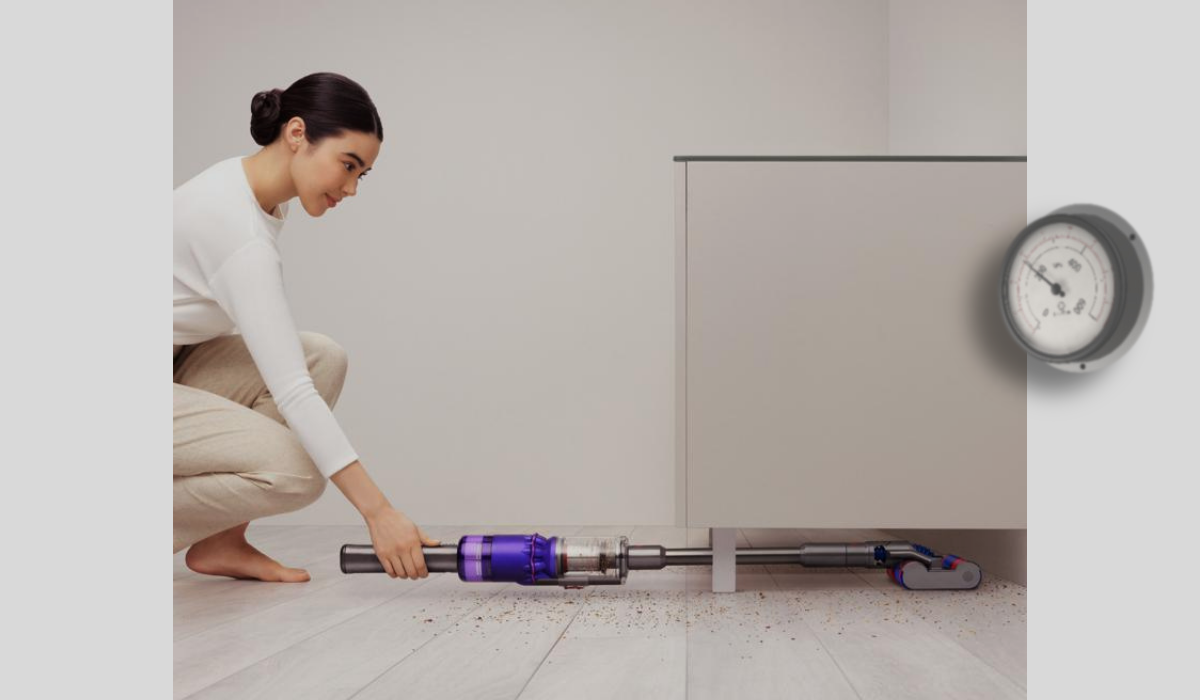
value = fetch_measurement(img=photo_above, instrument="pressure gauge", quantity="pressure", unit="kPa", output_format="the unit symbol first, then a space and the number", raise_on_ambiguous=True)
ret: kPa 200
